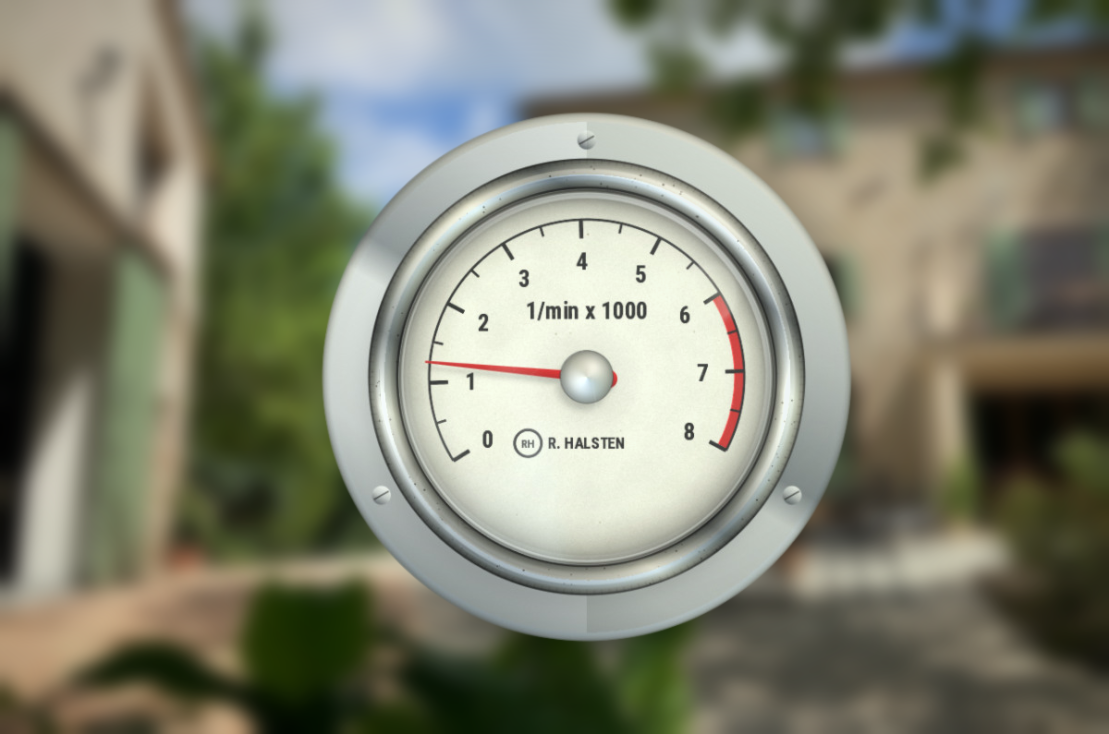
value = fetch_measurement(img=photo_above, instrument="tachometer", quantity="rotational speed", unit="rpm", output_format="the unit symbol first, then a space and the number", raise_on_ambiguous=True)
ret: rpm 1250
